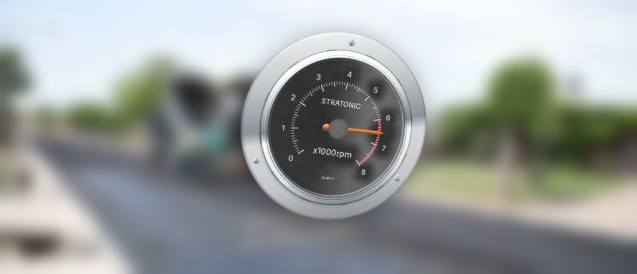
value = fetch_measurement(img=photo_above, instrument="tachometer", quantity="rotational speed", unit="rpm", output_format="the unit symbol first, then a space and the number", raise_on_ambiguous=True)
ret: rpm 6500
